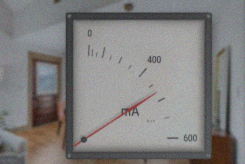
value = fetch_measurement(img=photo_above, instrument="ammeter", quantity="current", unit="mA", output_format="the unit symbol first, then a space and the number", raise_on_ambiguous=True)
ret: mA 475
